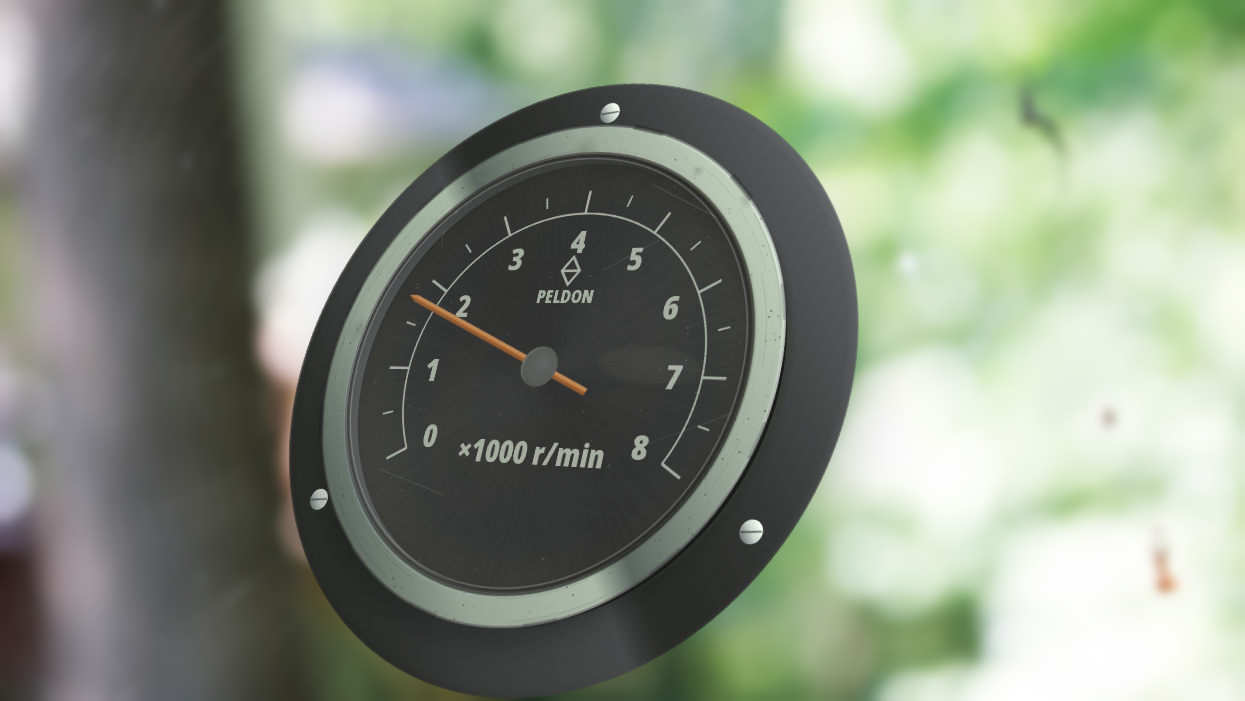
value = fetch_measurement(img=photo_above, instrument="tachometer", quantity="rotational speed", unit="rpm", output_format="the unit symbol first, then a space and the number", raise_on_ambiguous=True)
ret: rpm 1750
